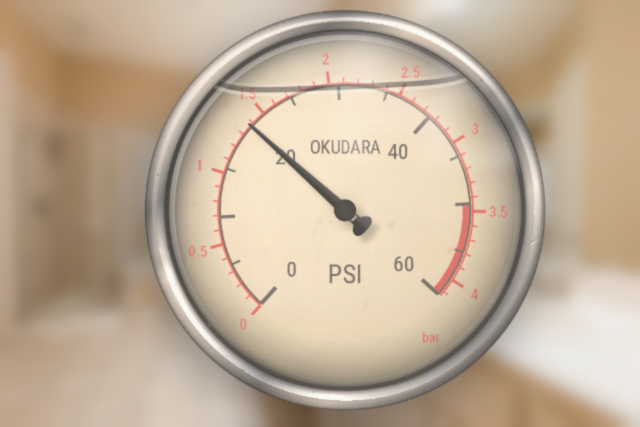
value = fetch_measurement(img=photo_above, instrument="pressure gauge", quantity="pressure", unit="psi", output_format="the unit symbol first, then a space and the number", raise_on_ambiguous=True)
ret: psi 20
